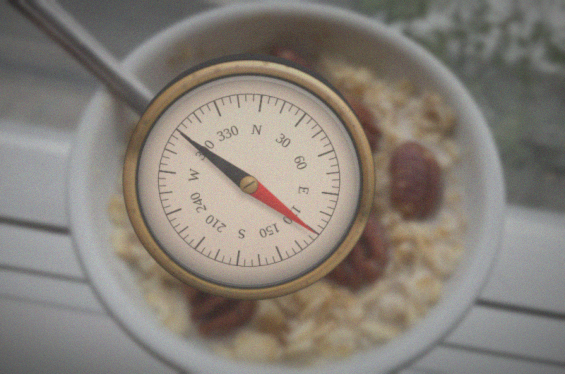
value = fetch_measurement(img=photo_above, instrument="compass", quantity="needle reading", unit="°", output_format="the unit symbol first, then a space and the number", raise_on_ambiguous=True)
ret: ° 120
